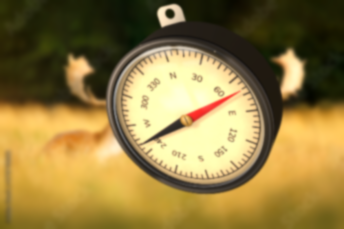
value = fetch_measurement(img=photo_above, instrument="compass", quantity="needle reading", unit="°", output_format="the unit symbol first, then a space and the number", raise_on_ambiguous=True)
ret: ° 70
